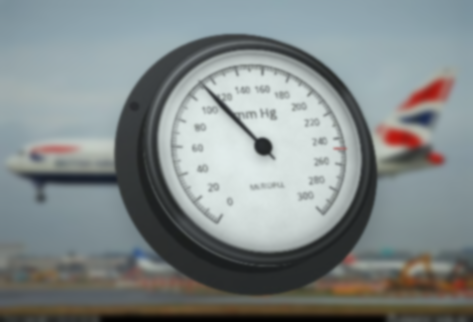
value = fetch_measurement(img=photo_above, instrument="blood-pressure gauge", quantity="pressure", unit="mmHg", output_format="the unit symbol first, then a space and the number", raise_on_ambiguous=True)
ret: mmHg 110
